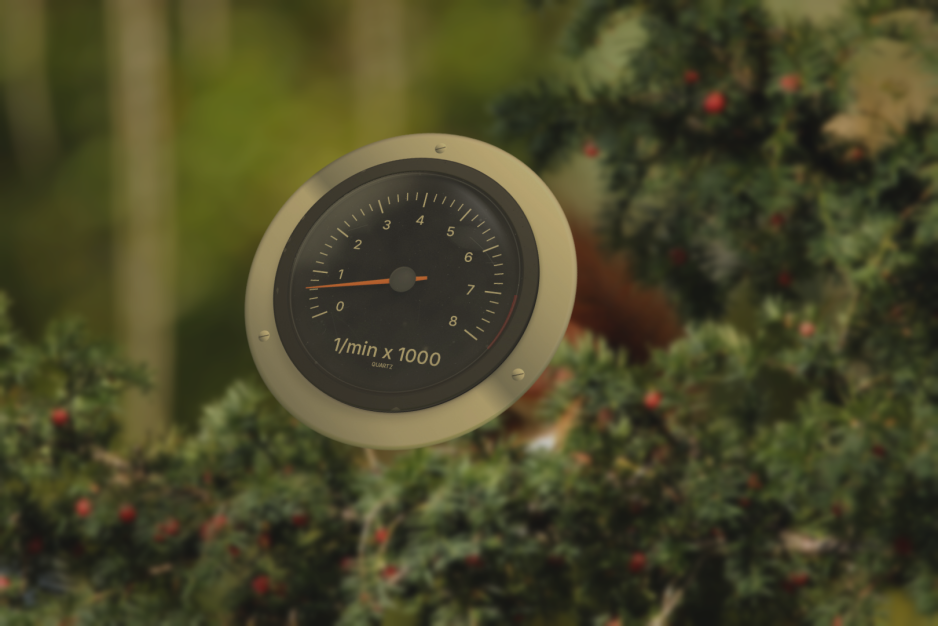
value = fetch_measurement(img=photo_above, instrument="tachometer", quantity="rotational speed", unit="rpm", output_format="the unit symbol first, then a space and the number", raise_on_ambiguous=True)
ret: rpm 600
